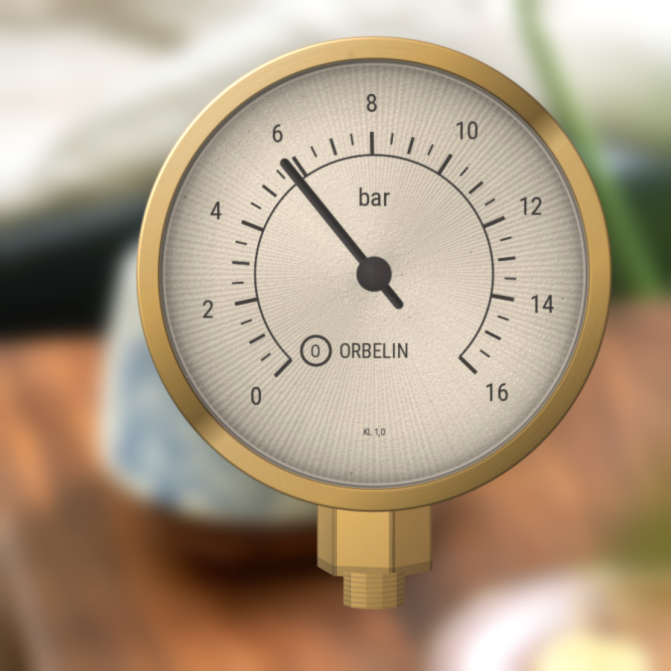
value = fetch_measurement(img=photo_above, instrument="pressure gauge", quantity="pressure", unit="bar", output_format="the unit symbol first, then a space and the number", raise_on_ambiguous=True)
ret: bar 5.75
